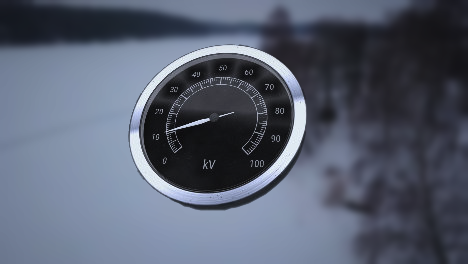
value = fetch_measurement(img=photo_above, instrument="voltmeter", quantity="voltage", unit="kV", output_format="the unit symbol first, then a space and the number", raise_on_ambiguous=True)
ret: kV 10
